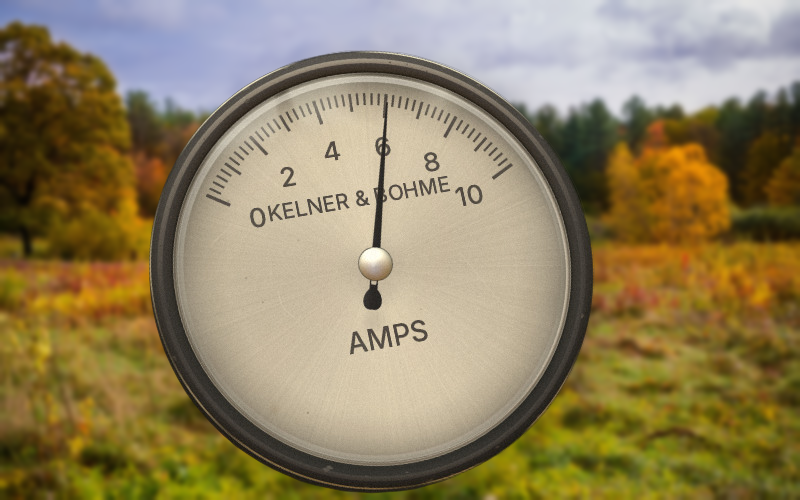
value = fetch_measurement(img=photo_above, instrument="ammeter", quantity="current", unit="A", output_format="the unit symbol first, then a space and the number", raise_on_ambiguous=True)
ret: A 6
